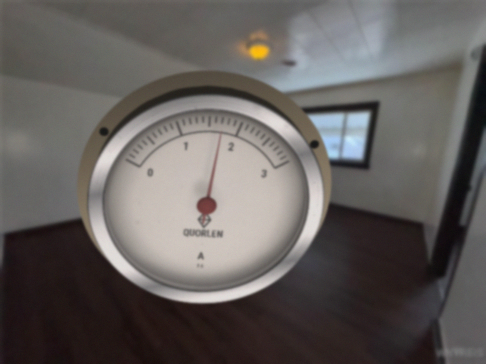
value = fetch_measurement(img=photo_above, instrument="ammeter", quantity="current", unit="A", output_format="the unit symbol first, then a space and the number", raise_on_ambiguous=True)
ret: A 1.7
